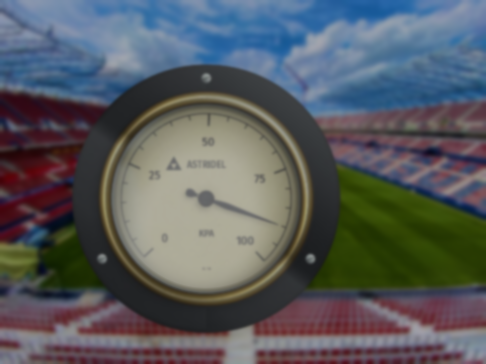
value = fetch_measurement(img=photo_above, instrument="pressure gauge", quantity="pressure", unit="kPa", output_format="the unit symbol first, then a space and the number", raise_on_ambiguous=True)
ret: kPa 90
